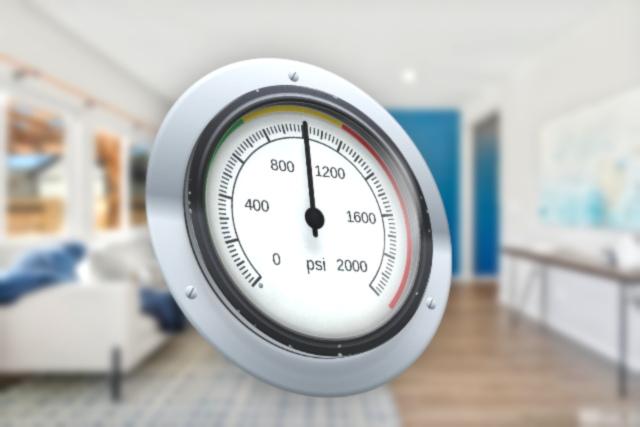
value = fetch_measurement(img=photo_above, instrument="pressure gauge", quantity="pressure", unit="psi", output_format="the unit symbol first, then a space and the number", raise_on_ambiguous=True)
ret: psi 1000
